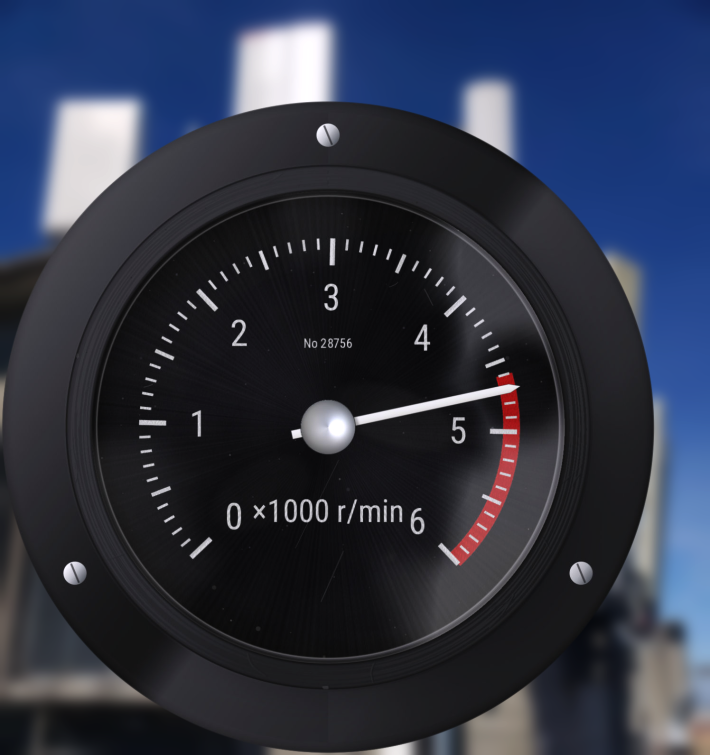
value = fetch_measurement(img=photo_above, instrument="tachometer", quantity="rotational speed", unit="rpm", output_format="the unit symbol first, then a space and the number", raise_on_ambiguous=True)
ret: rpm 4700
